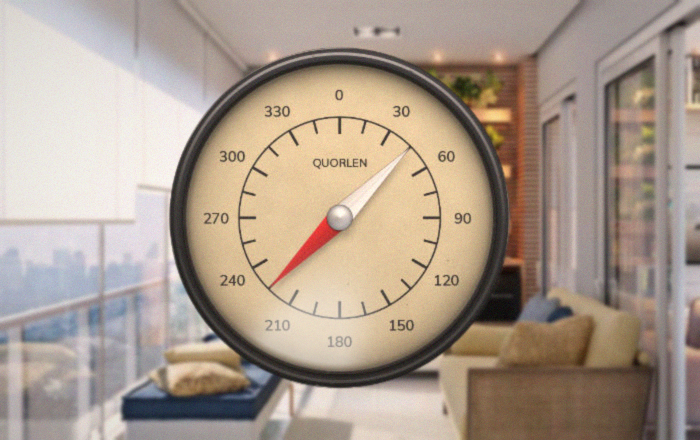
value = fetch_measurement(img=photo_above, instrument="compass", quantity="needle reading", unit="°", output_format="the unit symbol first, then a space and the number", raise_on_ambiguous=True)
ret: ° 225
